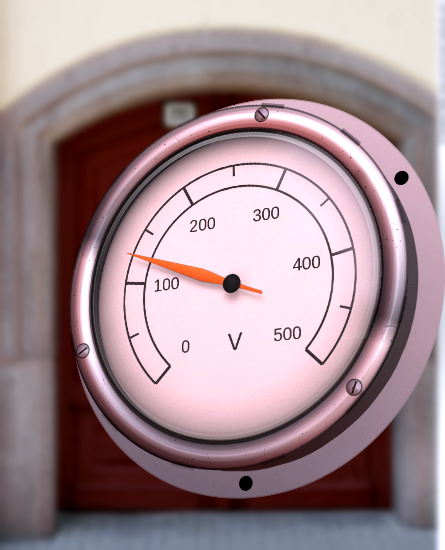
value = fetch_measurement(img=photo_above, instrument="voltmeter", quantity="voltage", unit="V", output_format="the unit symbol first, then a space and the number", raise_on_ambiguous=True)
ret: V 125
